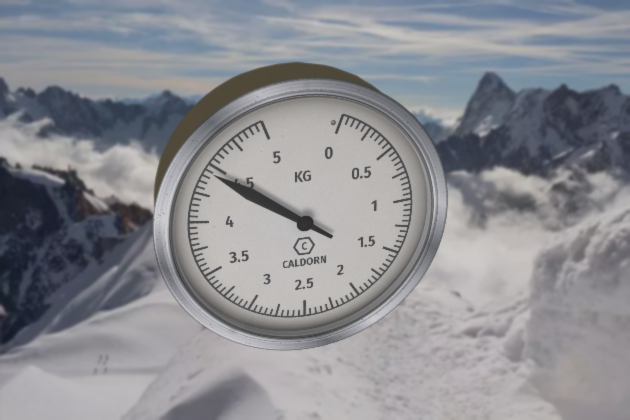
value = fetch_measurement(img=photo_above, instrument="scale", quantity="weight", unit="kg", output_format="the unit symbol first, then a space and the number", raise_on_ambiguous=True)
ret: kg 4.45
